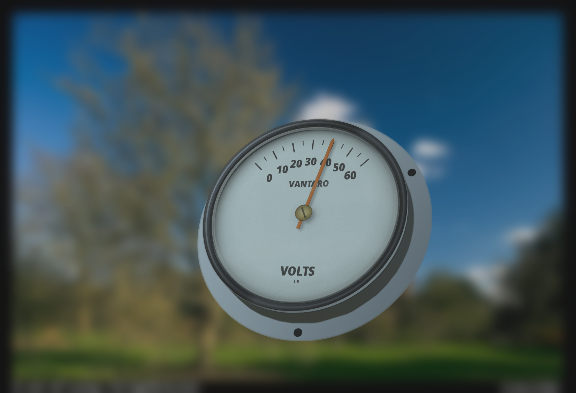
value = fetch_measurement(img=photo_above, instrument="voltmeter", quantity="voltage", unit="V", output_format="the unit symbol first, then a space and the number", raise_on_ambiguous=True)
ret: V 40
